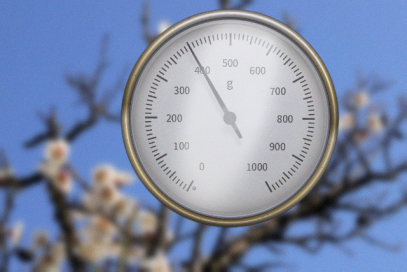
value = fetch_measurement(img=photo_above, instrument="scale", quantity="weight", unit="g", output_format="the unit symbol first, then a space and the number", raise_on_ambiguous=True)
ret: g 400
